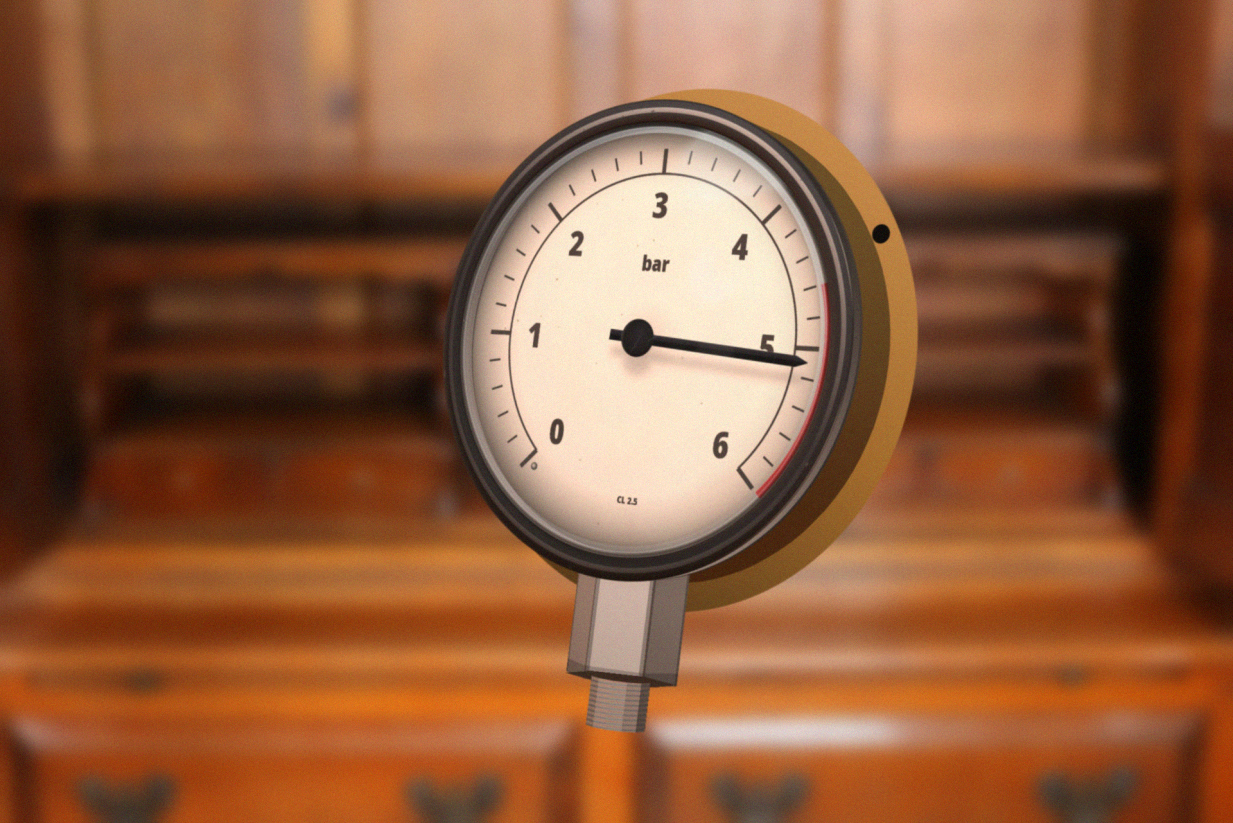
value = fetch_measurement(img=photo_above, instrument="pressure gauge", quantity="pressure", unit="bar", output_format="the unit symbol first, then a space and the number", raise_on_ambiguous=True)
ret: bar 5.1
